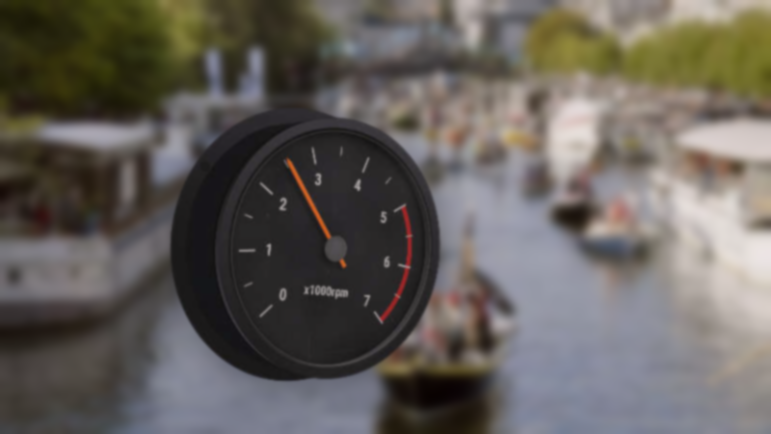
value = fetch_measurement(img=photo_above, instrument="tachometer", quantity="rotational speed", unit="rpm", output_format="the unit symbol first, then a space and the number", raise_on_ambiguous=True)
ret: rpm 2500
